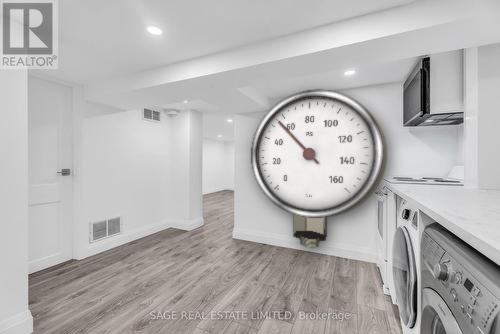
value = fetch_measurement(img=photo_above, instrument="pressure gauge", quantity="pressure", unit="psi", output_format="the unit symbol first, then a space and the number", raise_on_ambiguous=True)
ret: psi 55
